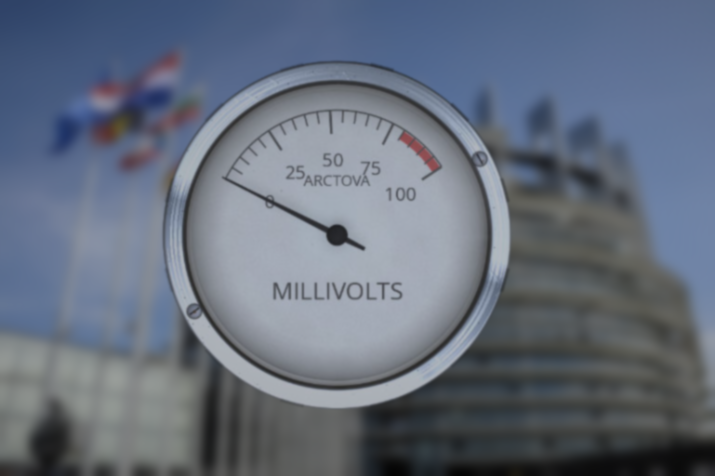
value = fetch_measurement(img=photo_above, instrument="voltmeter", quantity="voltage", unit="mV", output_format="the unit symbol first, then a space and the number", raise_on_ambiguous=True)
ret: mV 0
